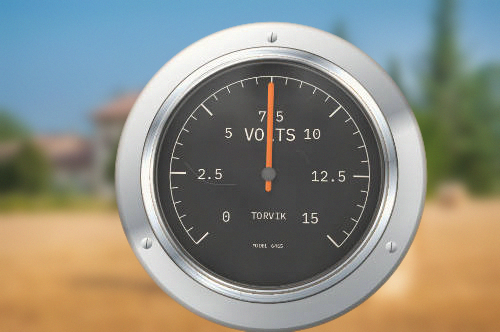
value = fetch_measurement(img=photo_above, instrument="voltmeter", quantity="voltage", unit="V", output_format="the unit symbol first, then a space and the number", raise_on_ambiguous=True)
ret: V 7.5
